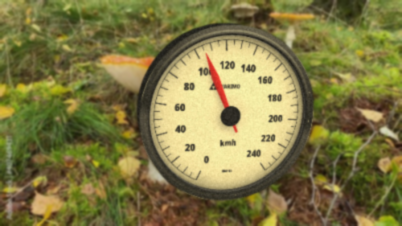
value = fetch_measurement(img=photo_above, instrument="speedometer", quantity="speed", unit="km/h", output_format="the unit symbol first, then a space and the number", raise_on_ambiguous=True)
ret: km/h 105
